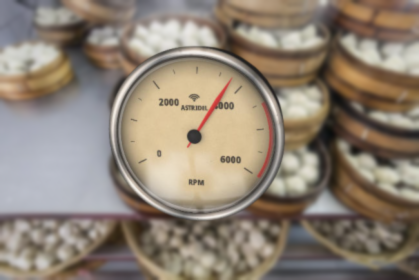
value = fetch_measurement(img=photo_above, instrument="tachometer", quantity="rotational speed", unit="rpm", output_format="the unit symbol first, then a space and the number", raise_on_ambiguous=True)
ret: rpm 3750
